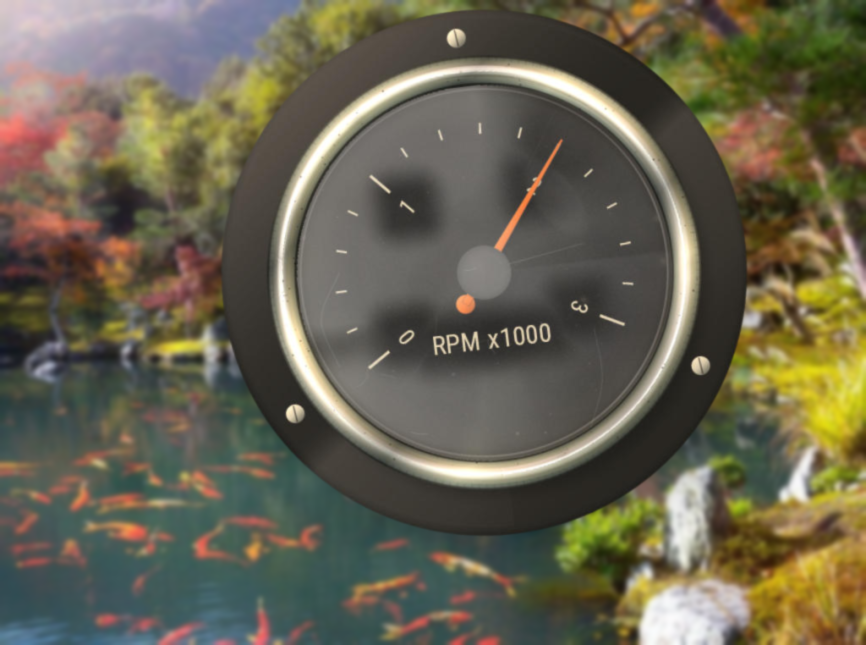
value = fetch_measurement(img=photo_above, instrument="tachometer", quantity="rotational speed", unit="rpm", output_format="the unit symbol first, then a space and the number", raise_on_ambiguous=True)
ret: rpm 2000
